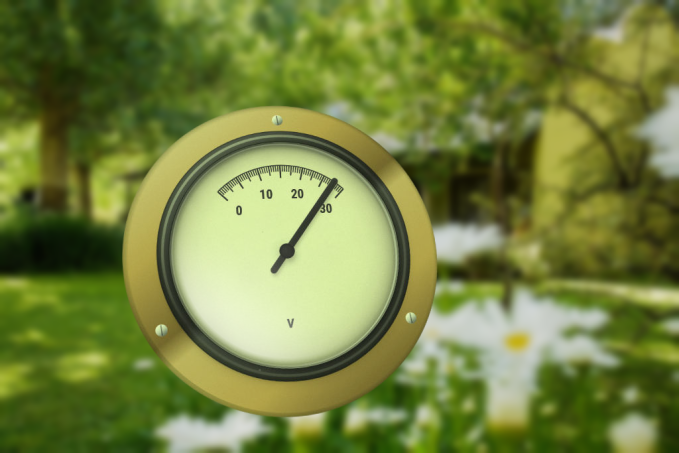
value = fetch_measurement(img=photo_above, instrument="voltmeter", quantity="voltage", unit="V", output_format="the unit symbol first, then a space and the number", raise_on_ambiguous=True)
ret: V 27.5
